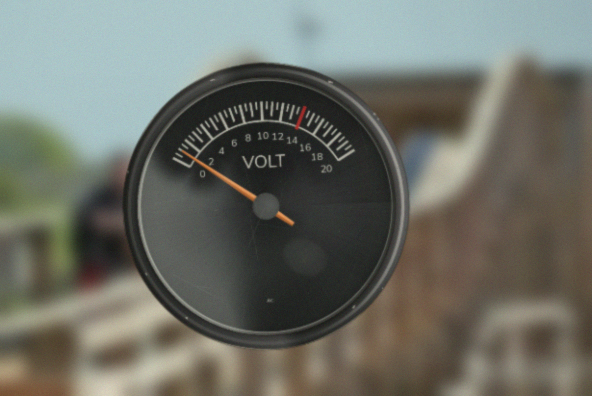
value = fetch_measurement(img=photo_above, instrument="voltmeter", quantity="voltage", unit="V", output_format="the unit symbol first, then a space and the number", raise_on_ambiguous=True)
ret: V 1
